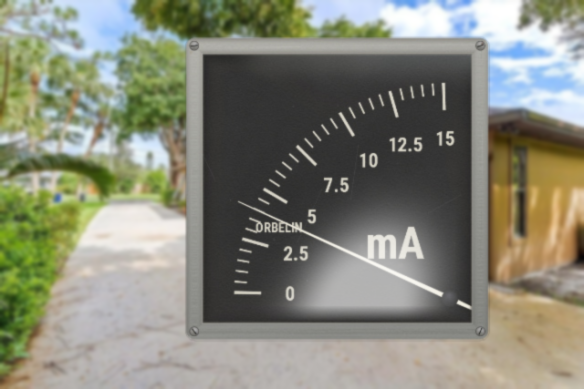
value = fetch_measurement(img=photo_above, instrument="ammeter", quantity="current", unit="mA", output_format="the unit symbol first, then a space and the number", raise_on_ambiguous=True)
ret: mA 4
